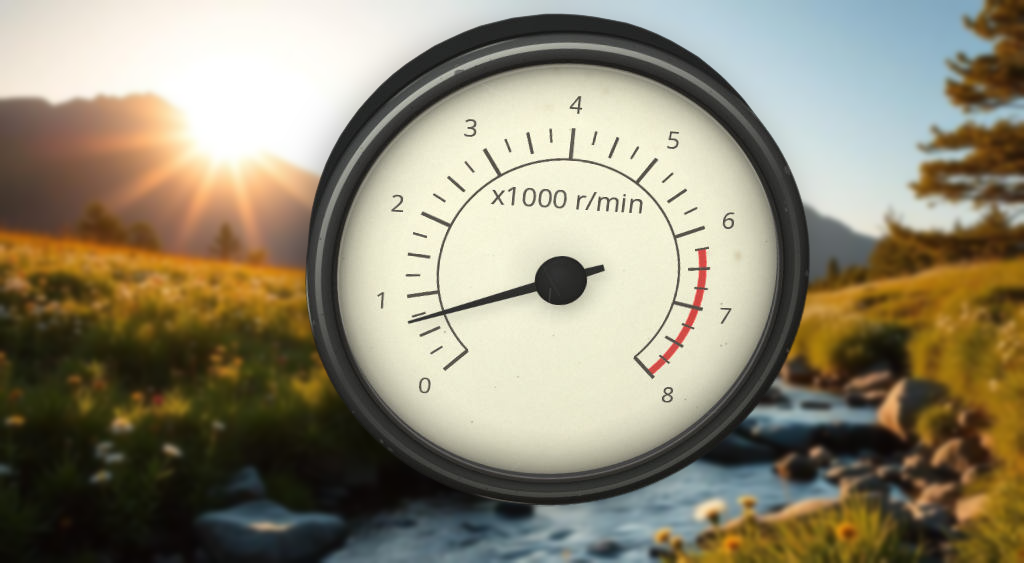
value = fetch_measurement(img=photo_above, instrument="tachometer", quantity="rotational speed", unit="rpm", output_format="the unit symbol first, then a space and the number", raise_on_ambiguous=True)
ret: rpm 750
